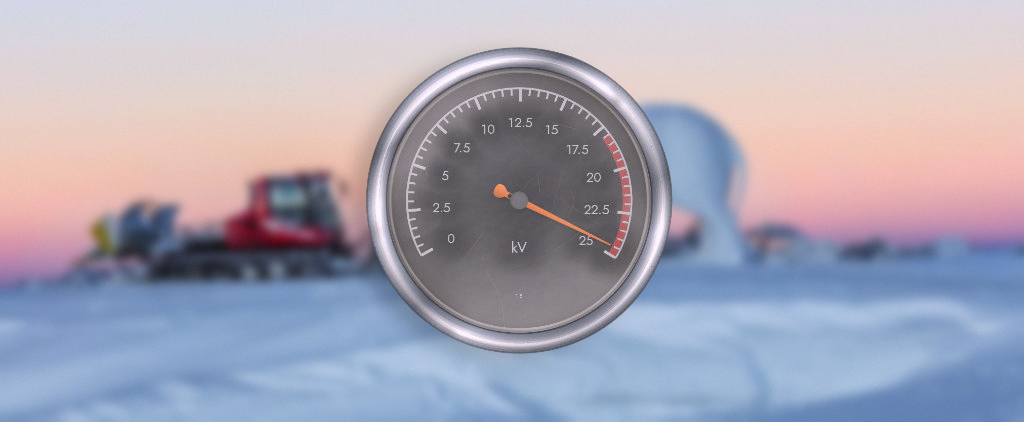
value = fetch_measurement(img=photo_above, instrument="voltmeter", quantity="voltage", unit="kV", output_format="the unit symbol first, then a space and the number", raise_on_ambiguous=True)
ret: kV 24.5
